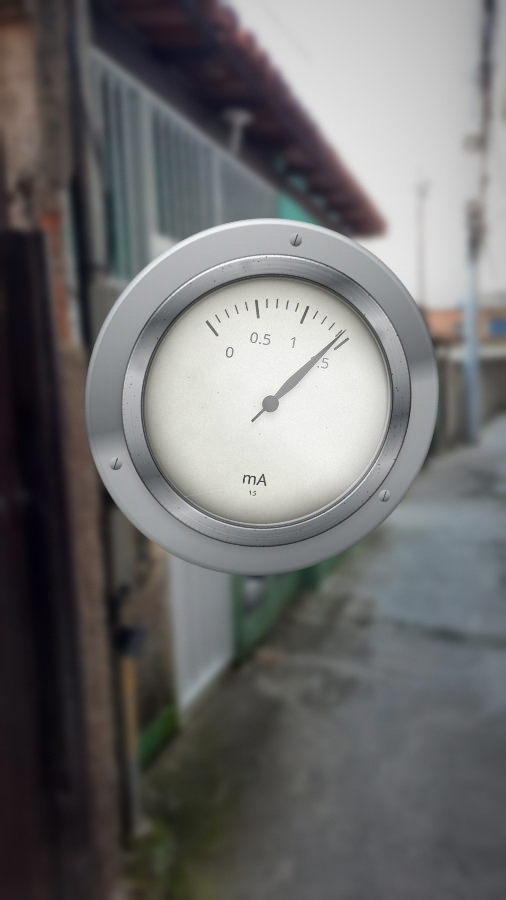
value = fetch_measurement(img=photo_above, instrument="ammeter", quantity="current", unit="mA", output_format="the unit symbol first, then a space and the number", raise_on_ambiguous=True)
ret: mA 1.4
